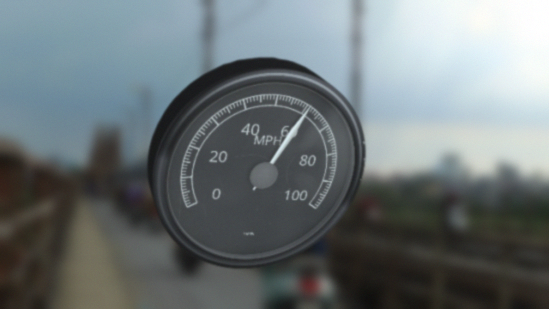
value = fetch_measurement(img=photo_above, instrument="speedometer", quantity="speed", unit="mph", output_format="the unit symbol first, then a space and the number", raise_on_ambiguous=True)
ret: mph 60
